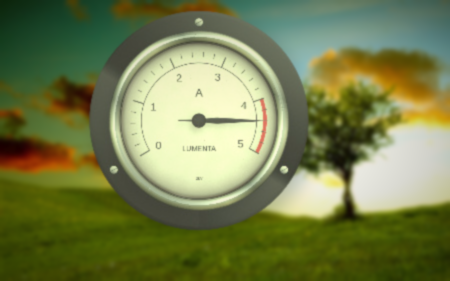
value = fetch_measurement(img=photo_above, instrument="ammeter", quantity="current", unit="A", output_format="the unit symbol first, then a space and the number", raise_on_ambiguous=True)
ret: A 4.4
